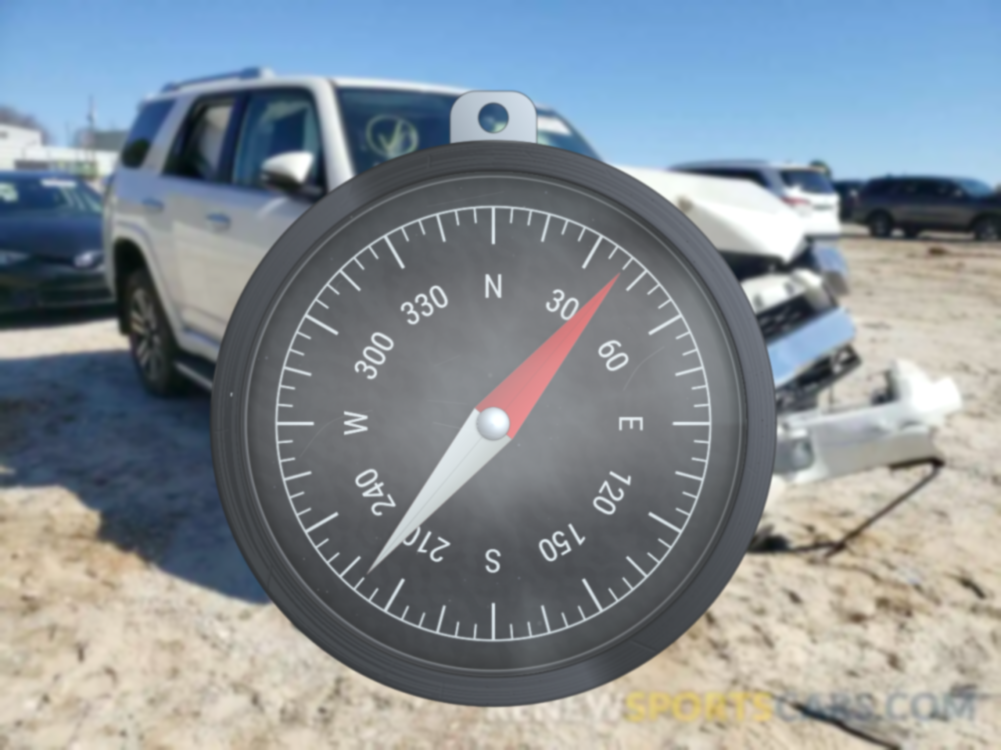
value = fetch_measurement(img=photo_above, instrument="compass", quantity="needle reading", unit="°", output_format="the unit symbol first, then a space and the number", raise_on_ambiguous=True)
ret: ° 40
